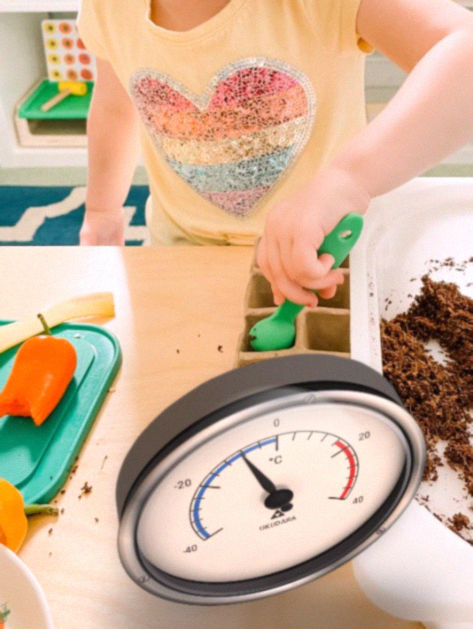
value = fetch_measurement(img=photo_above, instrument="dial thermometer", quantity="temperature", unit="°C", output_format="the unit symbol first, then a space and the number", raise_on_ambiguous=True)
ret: °C -8
